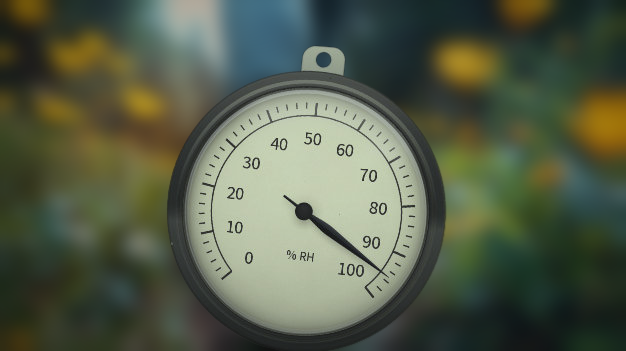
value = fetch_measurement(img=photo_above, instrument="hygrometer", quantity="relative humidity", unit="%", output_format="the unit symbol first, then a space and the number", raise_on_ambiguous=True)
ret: % 95
